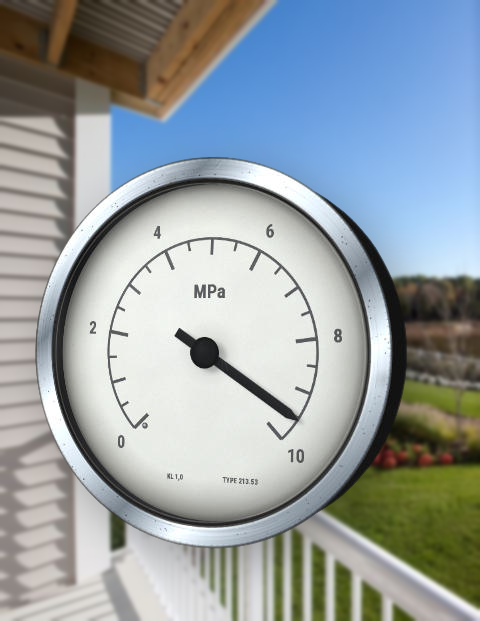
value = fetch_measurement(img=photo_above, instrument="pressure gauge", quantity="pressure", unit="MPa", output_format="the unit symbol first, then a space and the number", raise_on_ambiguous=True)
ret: MPa 9.5
